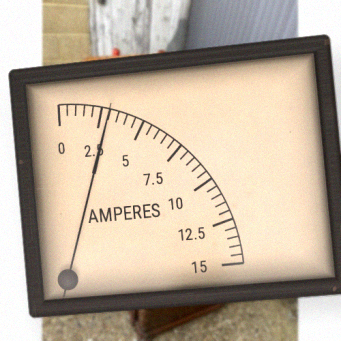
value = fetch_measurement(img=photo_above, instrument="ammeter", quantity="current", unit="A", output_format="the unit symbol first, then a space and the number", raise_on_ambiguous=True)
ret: A 3
